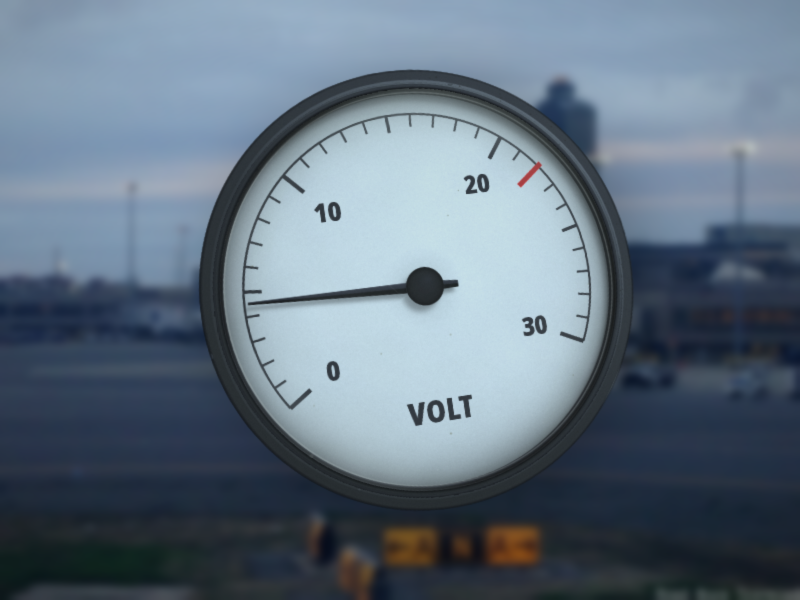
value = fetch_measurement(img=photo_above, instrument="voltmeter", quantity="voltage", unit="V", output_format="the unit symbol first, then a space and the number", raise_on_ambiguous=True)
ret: V 4.5
